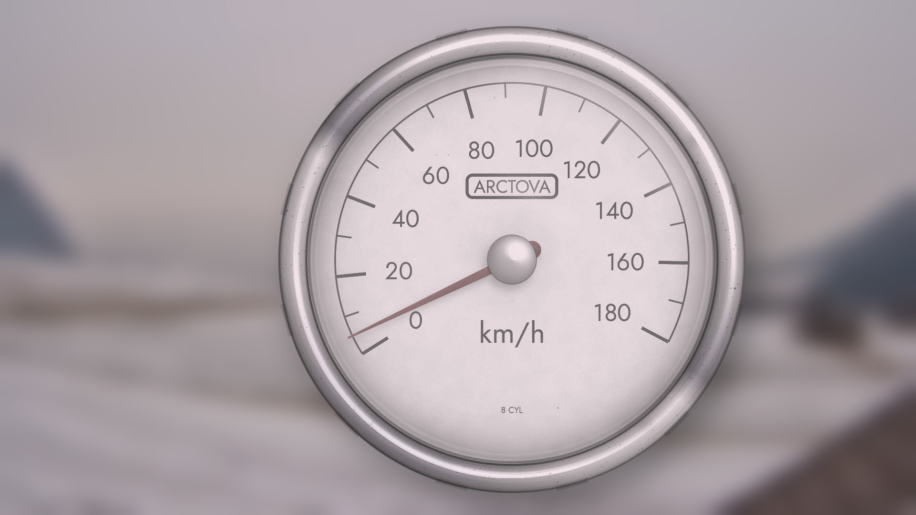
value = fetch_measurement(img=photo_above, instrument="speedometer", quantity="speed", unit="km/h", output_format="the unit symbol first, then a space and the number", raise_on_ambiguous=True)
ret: km/h 5
